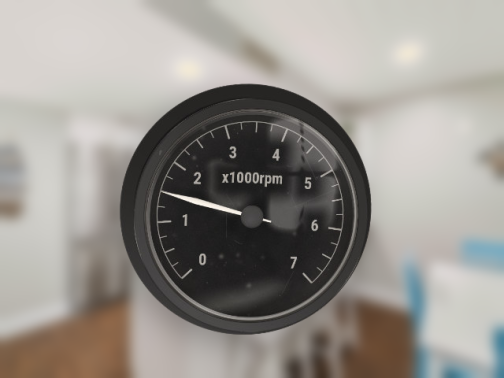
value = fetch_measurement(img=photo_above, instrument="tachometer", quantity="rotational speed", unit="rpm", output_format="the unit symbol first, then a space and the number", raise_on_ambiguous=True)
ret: rpm 1500
